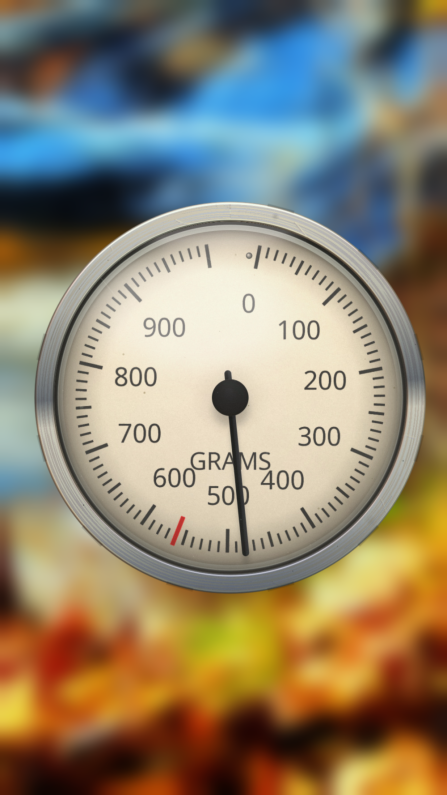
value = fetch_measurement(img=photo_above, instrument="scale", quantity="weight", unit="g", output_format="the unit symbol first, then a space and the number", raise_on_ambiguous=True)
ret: g 480
